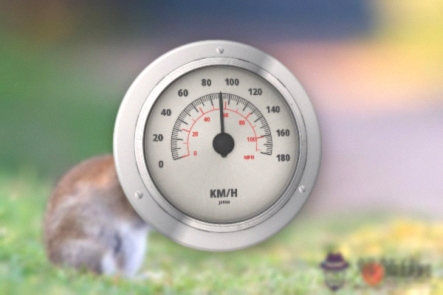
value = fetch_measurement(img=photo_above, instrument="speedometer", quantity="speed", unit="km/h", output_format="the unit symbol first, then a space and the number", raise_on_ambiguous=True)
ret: km/h 90
